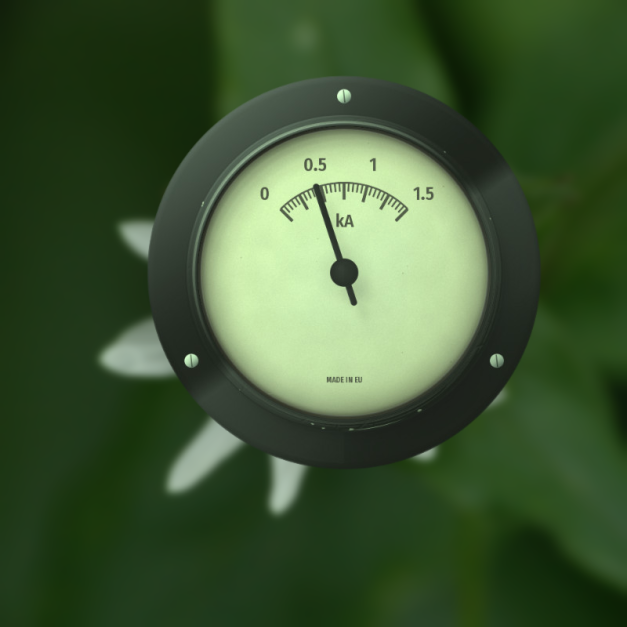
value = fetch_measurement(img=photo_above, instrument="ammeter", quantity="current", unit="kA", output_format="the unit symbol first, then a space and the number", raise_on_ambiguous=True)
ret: kA 0.45
